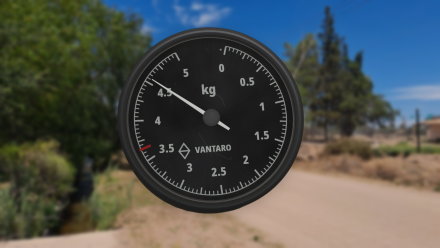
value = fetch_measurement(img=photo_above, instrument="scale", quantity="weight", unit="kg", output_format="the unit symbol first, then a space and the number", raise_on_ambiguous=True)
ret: kg 4.55
